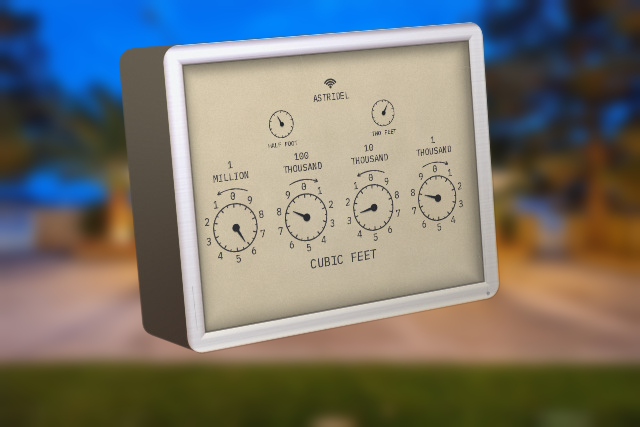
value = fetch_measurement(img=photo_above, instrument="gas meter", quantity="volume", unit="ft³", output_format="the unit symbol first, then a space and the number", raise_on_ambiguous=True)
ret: ft³ 582800
